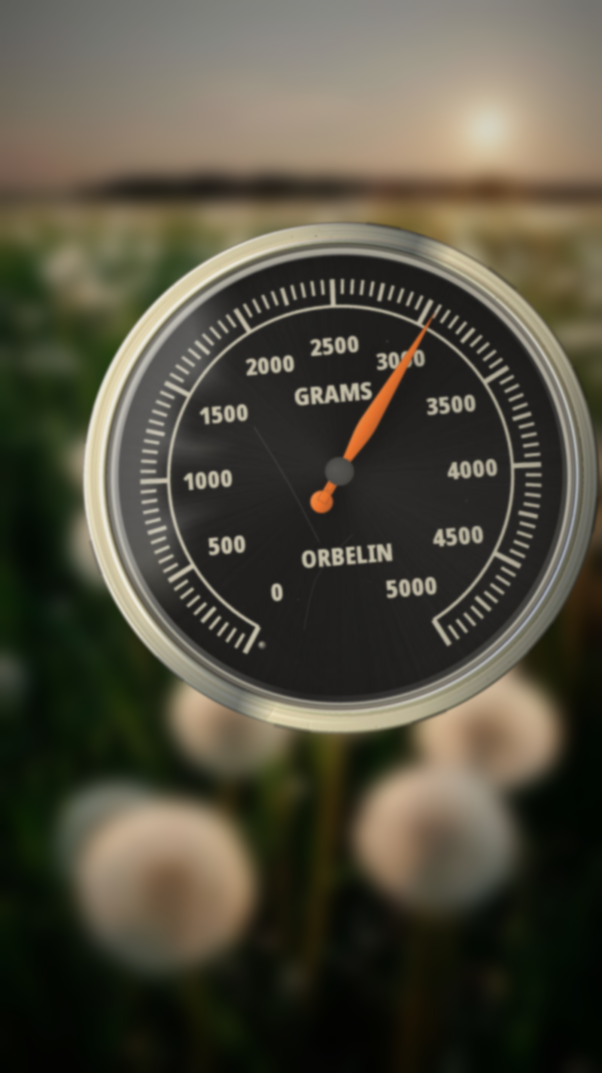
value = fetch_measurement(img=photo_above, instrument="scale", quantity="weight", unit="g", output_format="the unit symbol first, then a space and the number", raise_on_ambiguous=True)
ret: g 3050
